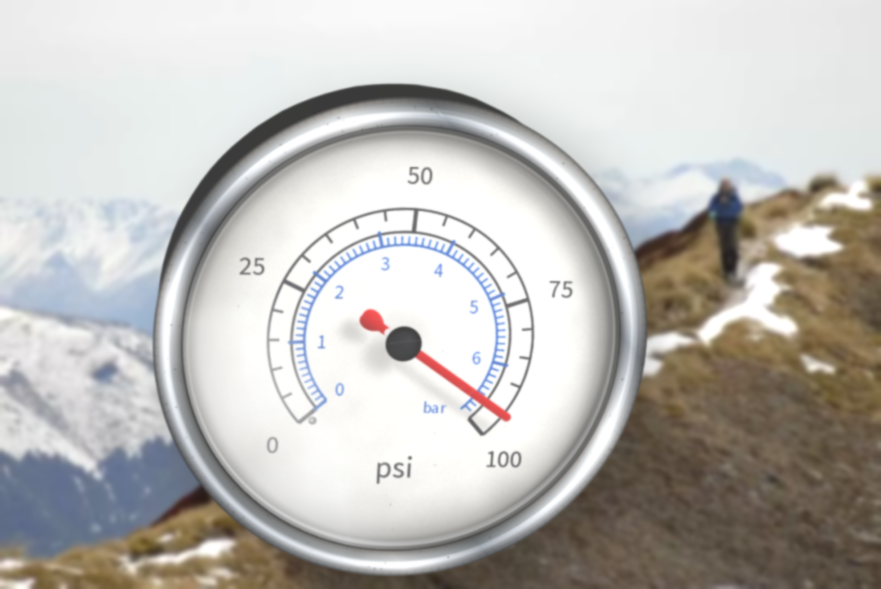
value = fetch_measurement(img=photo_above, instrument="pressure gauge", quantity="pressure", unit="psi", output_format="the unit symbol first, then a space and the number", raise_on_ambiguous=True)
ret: psi 95
